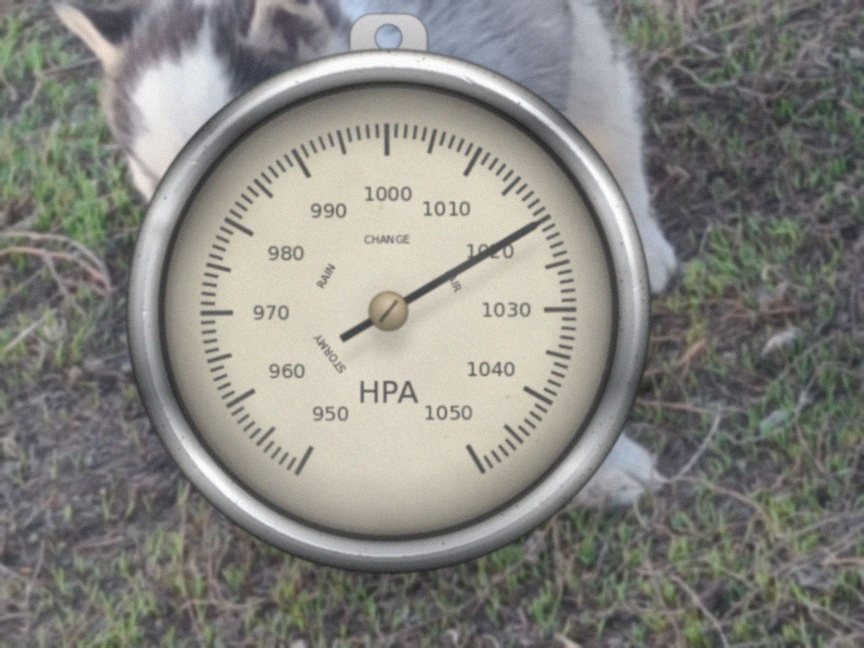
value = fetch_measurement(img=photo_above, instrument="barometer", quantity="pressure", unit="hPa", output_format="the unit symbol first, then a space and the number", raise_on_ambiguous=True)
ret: hPa 1020
